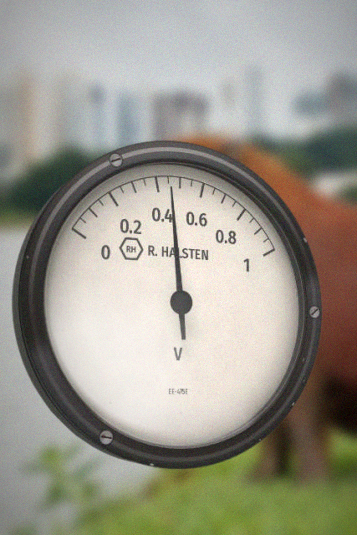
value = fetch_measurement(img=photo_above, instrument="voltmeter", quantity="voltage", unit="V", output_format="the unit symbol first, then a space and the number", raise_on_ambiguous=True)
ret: V 0.45
